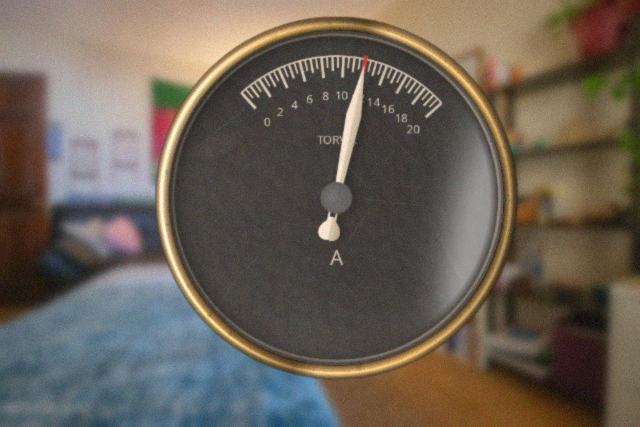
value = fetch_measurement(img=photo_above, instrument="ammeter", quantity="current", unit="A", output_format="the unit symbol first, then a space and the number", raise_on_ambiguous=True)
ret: A 12
